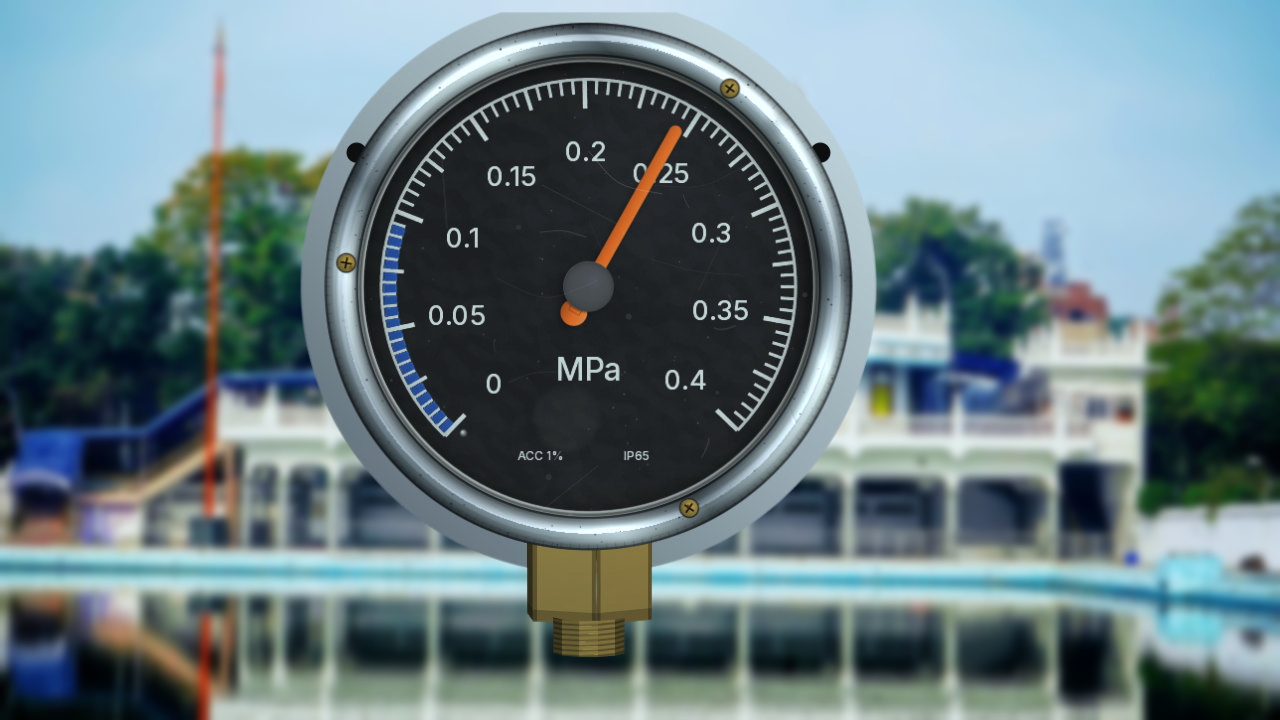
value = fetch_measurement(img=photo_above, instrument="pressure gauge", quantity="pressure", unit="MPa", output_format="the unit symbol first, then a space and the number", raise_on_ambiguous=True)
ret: MPa 0.245
